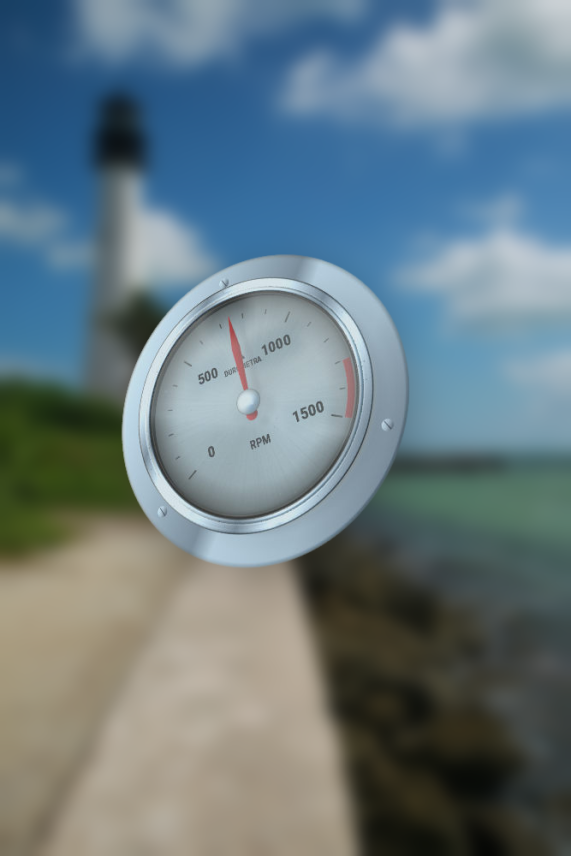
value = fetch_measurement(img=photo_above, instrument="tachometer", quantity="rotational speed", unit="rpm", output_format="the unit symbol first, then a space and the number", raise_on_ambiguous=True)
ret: rpm 750
